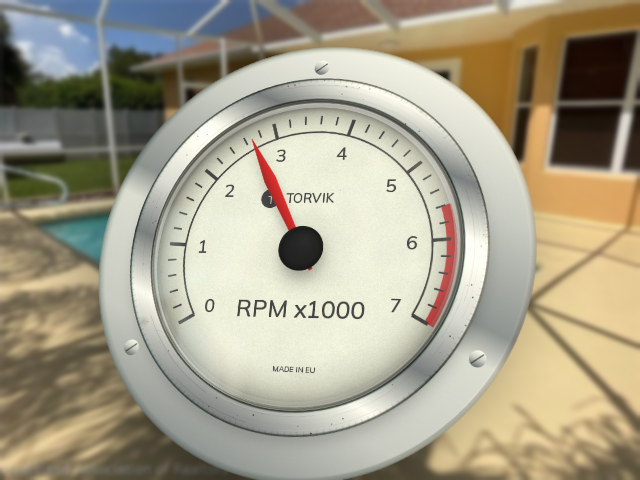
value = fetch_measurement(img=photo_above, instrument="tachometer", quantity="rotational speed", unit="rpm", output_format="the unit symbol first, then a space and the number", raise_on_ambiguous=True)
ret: rpm 2700
